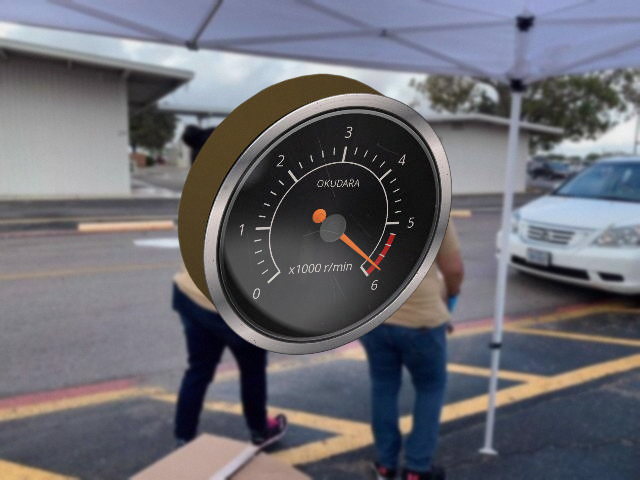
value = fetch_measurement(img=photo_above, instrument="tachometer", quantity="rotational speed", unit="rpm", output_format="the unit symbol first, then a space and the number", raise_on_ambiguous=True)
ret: rpm 5800
